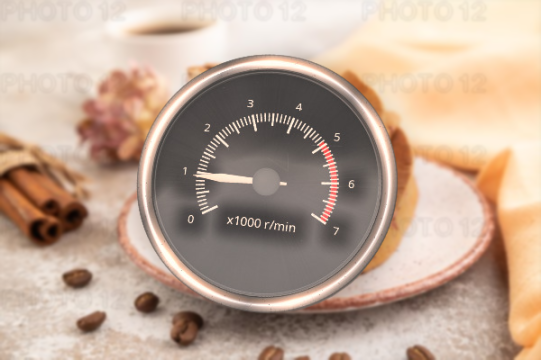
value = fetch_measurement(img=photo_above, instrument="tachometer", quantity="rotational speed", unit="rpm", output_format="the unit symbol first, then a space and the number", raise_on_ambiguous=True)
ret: rpm 900
